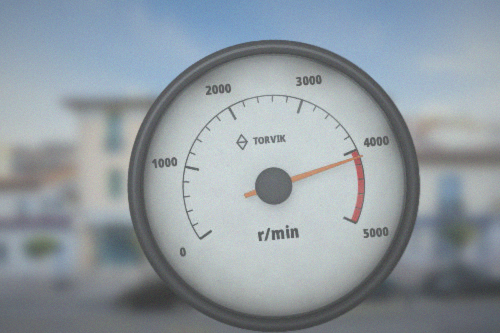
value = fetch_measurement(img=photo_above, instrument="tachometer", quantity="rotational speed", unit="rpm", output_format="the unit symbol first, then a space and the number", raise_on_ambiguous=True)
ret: rpm 4100
